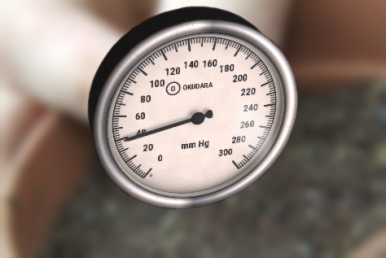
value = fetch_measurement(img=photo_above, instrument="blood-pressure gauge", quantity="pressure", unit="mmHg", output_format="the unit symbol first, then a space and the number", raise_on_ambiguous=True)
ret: mmHg 40
